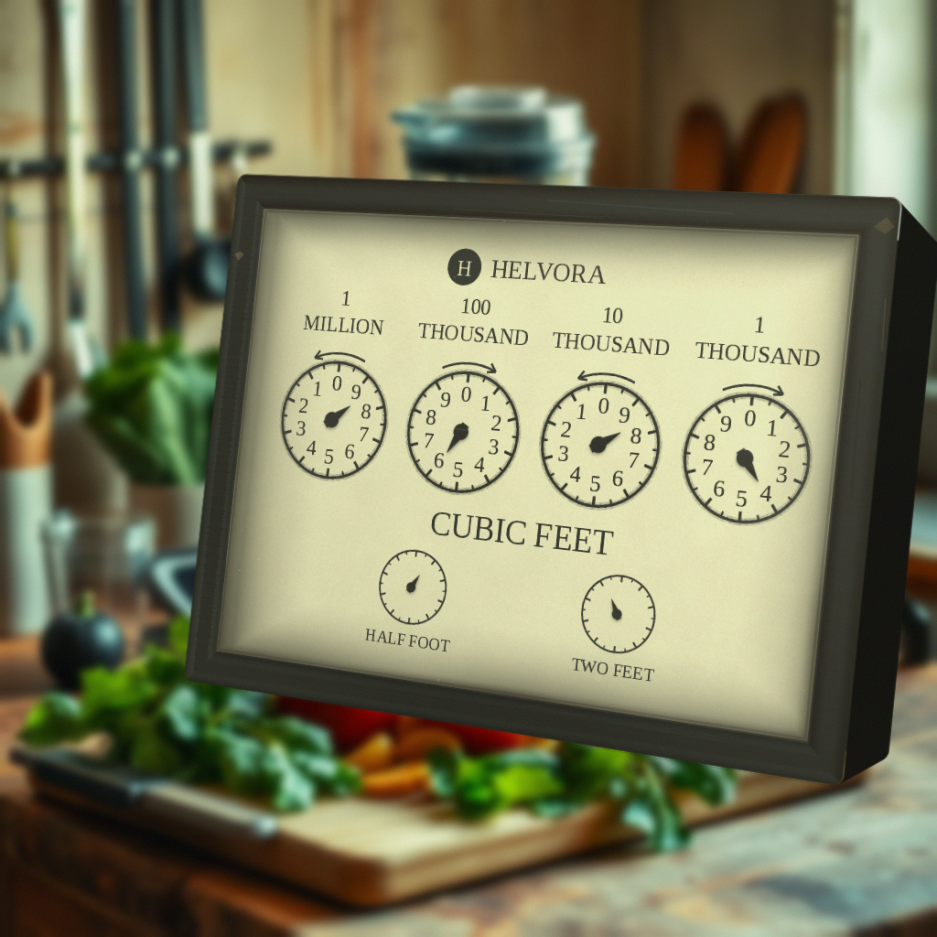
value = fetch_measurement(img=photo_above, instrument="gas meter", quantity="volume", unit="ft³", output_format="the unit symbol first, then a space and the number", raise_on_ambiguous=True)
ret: ft³ 858400
